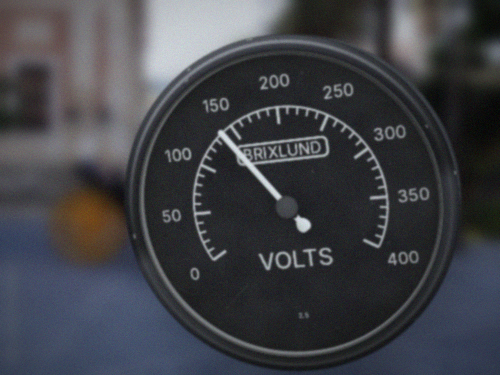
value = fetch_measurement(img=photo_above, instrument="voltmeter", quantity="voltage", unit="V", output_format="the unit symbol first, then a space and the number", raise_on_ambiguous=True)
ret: V 140
